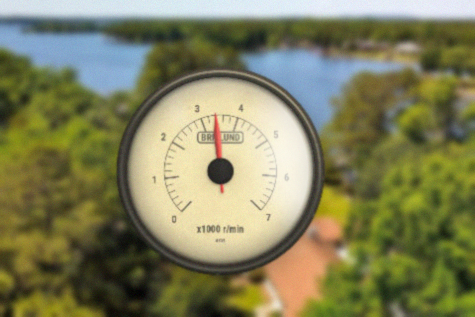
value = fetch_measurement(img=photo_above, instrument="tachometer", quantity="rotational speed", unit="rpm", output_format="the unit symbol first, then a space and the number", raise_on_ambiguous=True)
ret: rpm 3400
